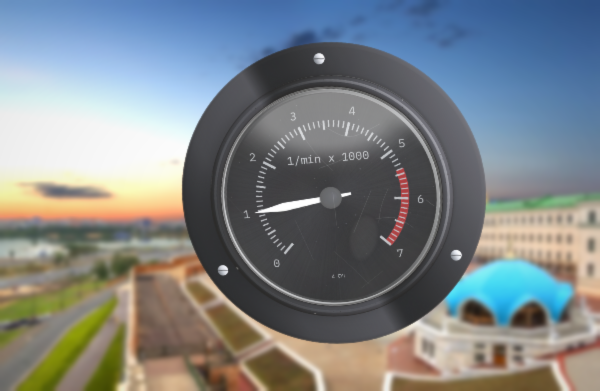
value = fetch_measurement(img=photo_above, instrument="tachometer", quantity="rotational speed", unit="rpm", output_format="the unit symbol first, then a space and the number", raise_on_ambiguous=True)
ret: rpm 1000
